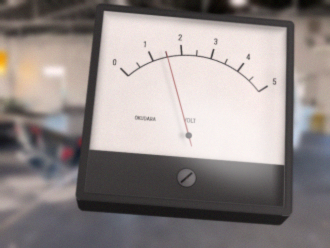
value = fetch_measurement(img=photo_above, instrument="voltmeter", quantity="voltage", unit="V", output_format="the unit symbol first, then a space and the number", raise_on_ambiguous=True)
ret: V 1.5
